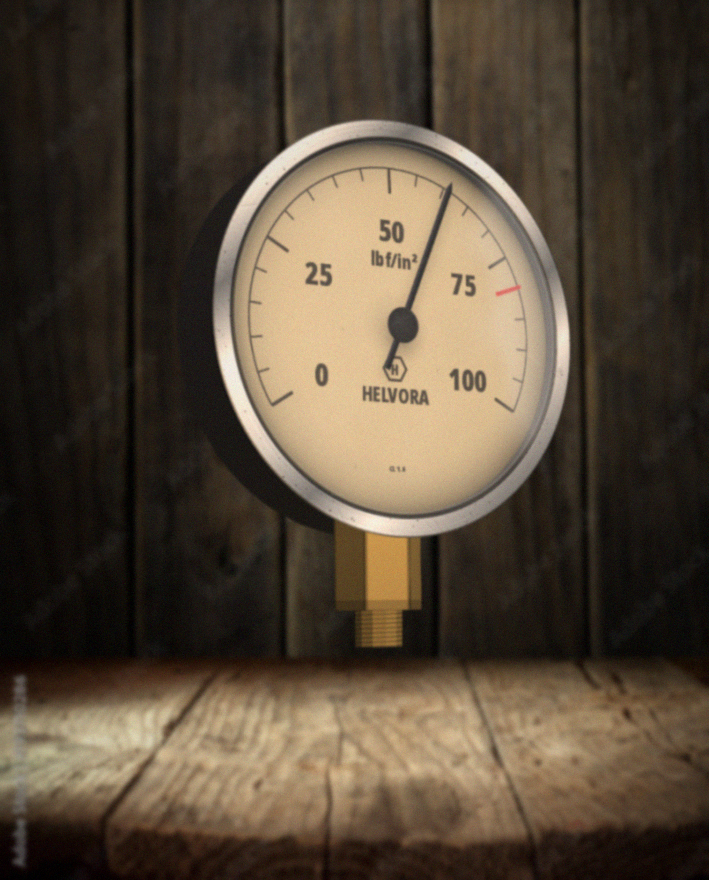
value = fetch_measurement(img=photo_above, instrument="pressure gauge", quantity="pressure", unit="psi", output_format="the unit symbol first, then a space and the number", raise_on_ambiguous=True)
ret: psi 60
